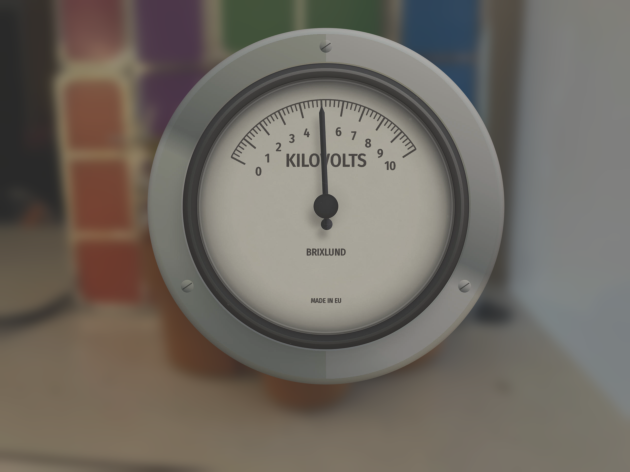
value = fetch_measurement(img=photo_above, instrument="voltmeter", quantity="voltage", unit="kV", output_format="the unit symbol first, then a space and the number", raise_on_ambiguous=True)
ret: kV 5
